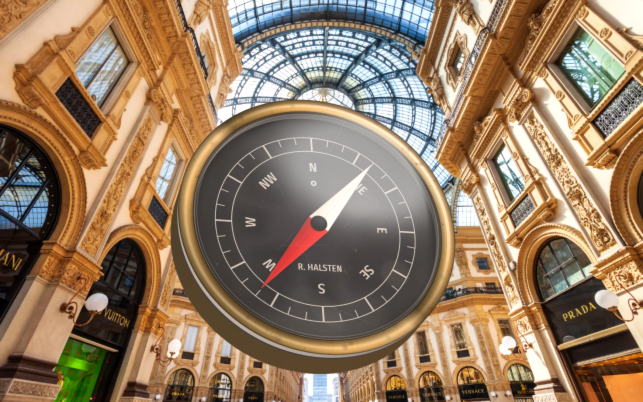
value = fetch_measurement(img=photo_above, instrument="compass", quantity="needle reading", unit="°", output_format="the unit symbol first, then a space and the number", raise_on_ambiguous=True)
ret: ° 220
